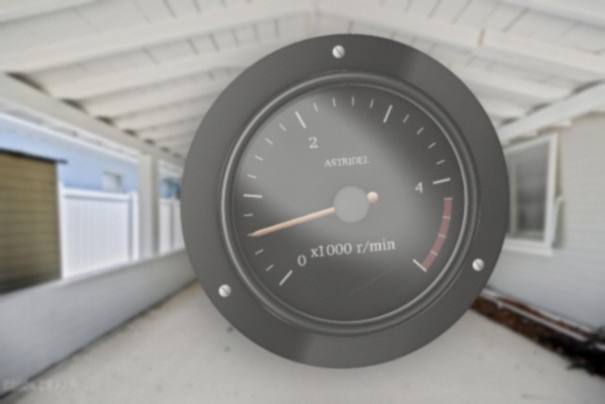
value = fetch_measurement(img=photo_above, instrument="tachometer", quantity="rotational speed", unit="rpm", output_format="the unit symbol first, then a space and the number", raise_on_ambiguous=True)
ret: rpm 600
